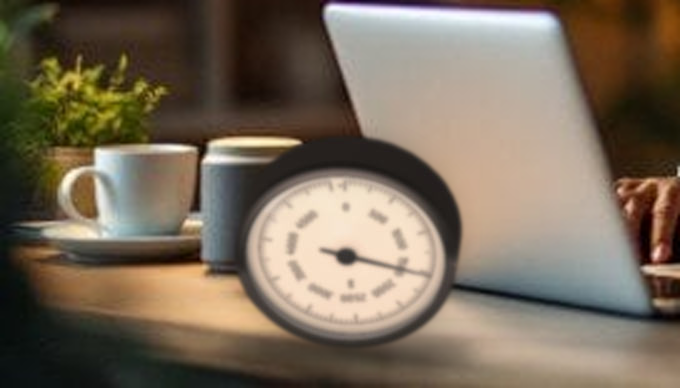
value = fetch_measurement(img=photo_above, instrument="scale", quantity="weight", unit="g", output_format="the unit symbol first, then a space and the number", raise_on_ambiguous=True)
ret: g 1500
